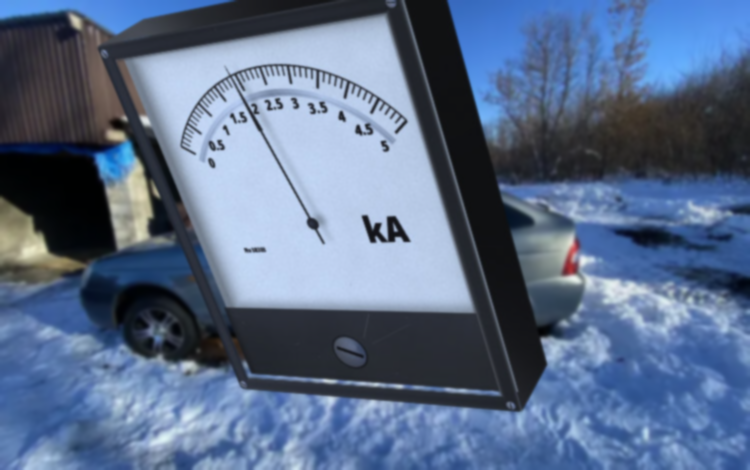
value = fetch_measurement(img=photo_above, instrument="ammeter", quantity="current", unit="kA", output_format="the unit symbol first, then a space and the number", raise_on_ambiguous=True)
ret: kA 2
